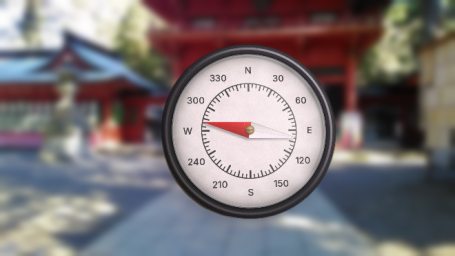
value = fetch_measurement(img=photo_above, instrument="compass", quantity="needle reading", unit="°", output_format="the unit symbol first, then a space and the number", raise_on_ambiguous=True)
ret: ° 280
